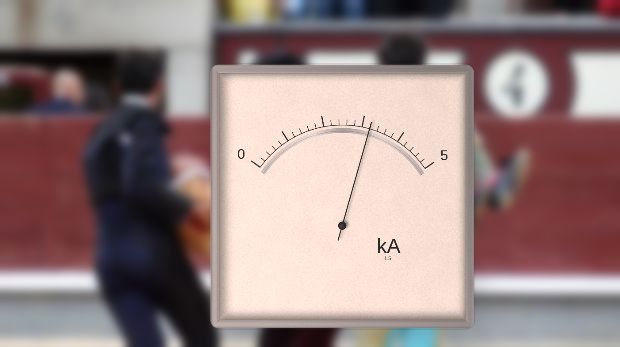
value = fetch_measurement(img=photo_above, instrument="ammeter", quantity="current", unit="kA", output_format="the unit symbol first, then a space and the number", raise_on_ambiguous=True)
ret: kA 3.2
